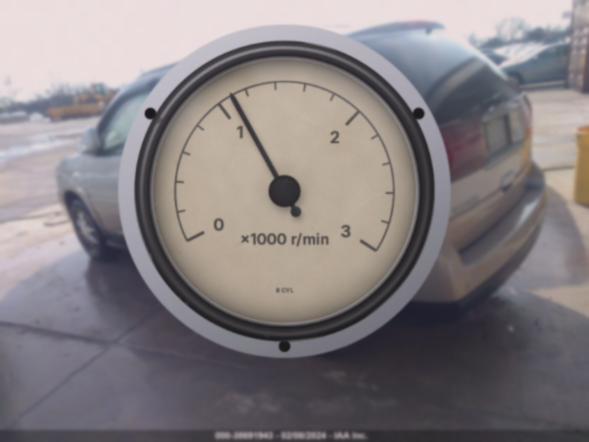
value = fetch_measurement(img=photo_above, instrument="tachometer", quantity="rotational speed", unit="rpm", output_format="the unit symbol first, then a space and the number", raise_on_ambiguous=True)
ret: rpm 1100
